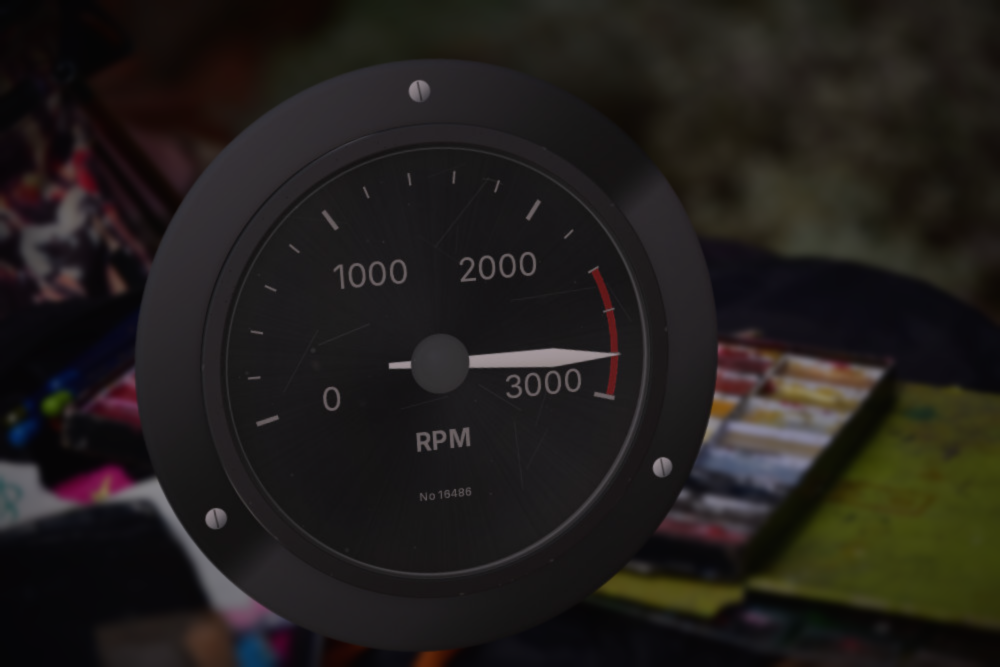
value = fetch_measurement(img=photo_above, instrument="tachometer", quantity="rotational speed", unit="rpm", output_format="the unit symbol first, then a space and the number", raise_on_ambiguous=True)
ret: rpm 2800
